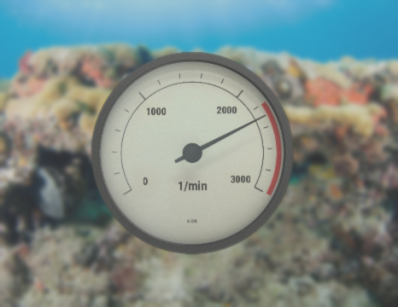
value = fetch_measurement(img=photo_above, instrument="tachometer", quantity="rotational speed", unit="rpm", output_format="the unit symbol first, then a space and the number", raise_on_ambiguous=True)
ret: rpm 2300
